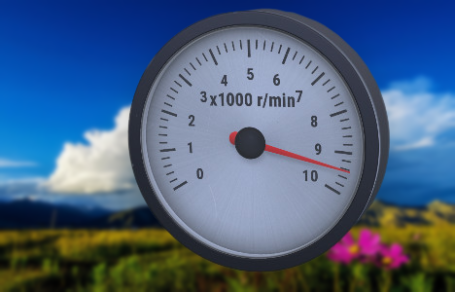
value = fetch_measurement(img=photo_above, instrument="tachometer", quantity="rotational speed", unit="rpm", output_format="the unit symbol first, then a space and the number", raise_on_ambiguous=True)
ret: rpm 9400
